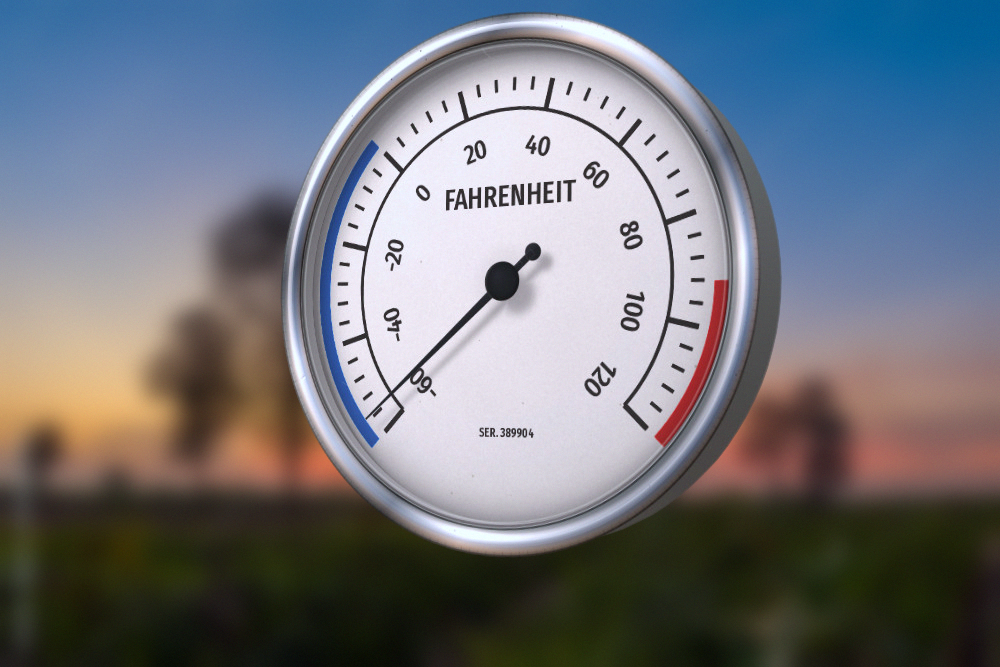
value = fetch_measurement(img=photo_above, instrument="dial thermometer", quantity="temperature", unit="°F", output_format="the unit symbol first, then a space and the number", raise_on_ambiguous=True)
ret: °F -56
